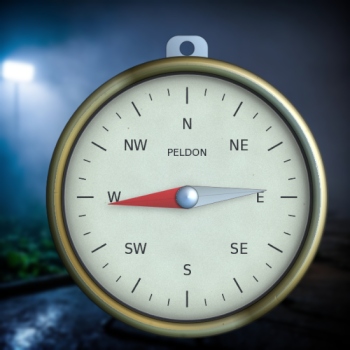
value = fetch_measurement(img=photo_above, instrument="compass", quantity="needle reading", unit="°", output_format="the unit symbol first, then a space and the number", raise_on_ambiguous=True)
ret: ° 265
